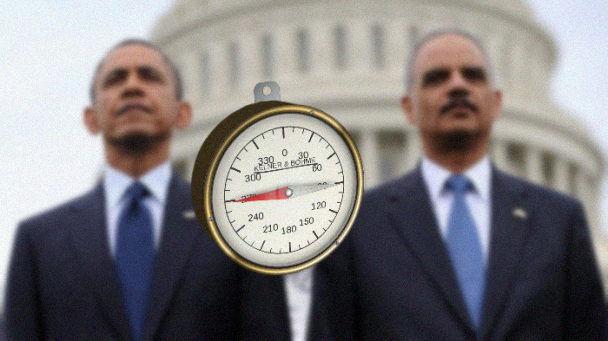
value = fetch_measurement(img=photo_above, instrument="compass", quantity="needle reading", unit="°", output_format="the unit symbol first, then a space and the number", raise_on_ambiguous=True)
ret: ° 270
